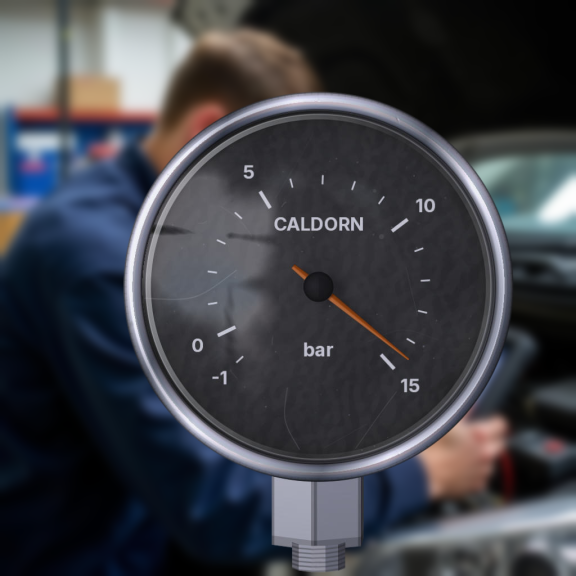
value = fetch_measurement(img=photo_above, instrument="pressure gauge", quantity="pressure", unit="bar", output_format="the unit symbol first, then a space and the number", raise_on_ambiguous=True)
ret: bar 14.5
